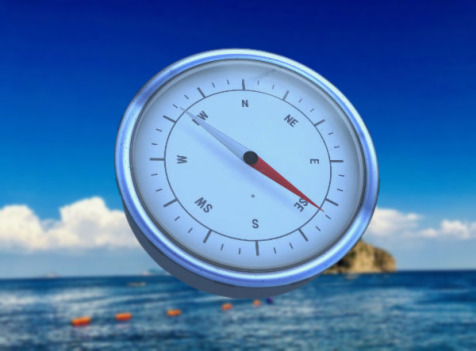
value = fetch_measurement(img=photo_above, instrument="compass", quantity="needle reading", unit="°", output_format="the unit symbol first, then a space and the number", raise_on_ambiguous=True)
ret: ° 130
